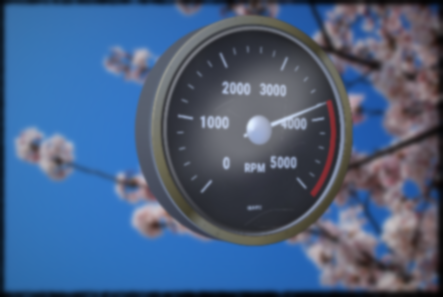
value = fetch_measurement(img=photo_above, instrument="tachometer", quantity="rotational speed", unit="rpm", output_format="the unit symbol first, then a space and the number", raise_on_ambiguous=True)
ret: rpm 3800
